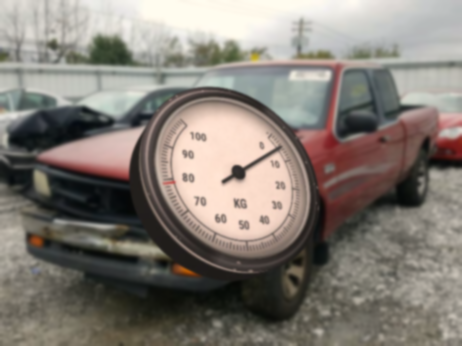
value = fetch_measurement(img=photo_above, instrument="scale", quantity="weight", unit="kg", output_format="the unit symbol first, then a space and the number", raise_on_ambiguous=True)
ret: kg 5
